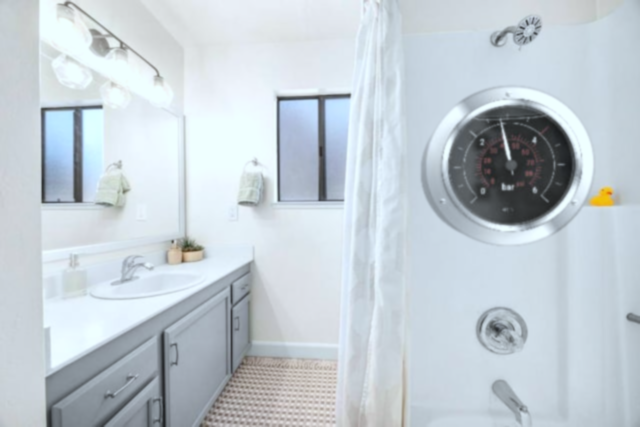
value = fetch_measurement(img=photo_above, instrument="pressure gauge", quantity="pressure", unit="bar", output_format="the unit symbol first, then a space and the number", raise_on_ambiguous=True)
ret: bar 2.75
